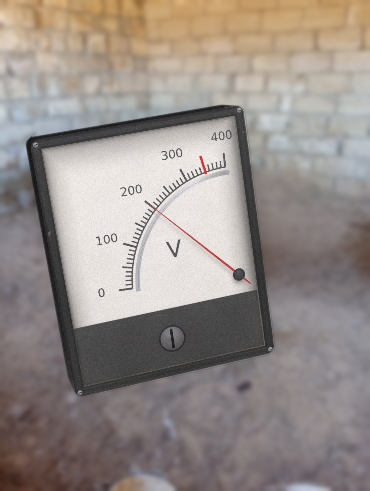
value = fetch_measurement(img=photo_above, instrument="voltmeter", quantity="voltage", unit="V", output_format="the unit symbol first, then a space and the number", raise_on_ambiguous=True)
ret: V 200
